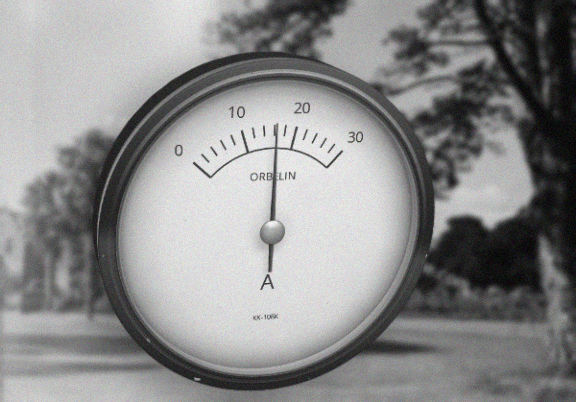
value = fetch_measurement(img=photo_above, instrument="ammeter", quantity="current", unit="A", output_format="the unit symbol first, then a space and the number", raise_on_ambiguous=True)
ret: A 16
